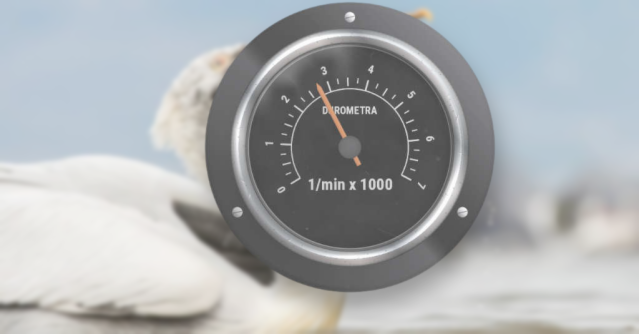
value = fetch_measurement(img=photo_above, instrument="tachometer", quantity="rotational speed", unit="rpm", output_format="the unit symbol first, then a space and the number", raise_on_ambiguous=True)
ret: rpm 2750
